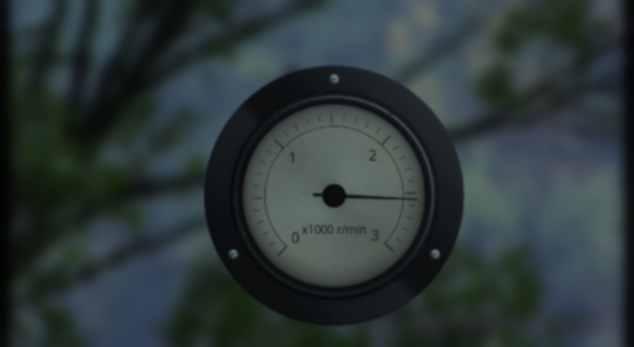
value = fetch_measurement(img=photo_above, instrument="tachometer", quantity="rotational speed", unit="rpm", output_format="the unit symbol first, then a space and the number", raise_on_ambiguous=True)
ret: rpm 2550
